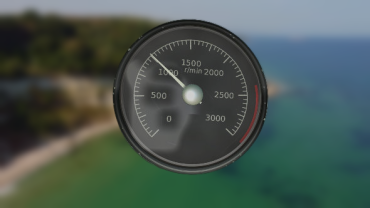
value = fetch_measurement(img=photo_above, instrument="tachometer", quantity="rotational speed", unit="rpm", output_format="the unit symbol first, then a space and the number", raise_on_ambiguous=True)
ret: rpm 1000
